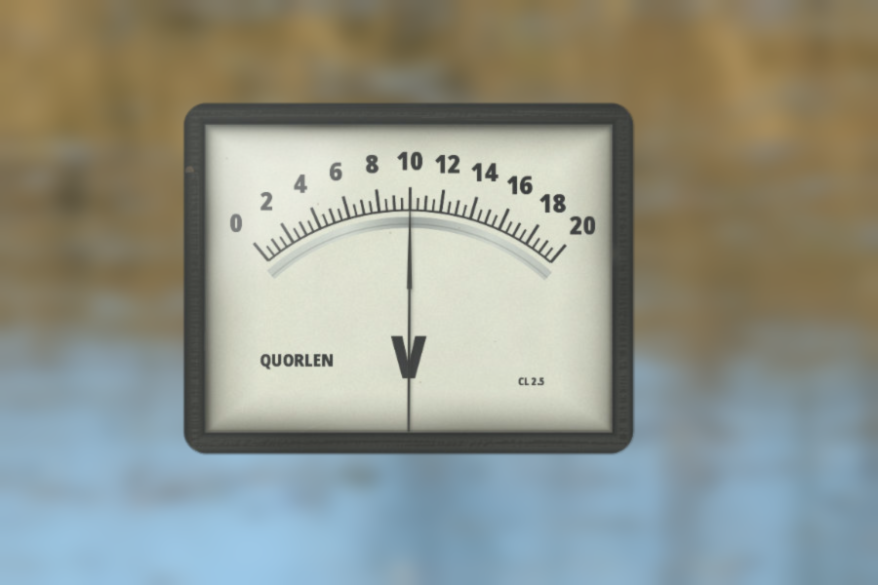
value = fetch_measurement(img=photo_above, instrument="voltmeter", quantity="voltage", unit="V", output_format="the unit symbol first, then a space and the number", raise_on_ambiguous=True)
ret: V 10
